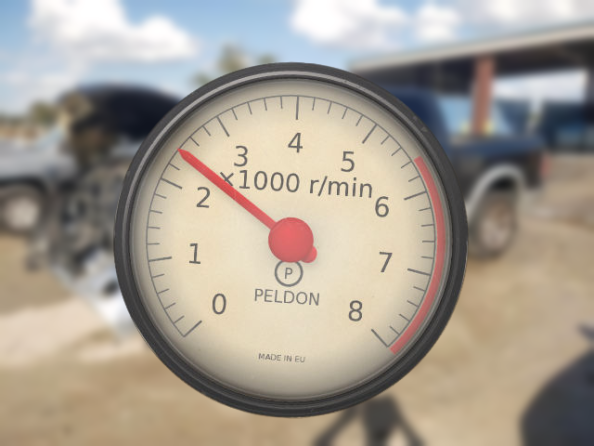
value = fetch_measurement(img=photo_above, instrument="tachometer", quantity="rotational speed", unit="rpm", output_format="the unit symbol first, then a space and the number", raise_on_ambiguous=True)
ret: rpm 2400
